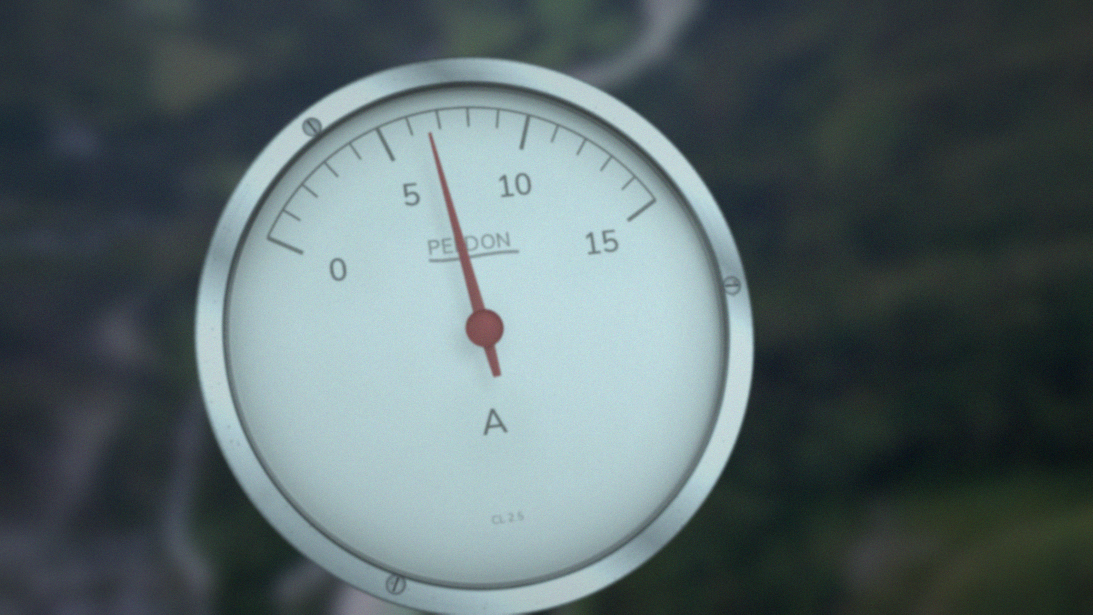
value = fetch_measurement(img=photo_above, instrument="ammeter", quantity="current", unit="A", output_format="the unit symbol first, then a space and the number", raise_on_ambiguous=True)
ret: A 6.5
